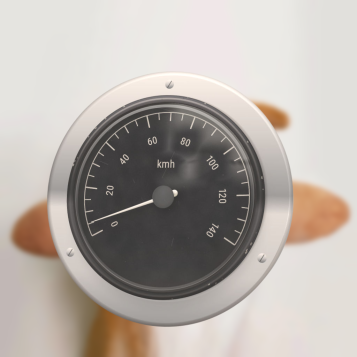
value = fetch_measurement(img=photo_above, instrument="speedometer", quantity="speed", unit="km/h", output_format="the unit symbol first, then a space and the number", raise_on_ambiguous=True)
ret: km/h 5
